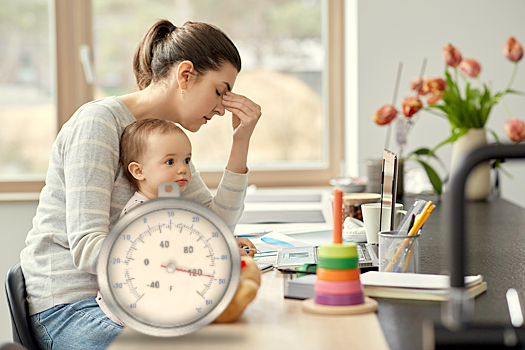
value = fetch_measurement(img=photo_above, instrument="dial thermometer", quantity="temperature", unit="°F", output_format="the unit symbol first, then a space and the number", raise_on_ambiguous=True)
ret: °F 120
